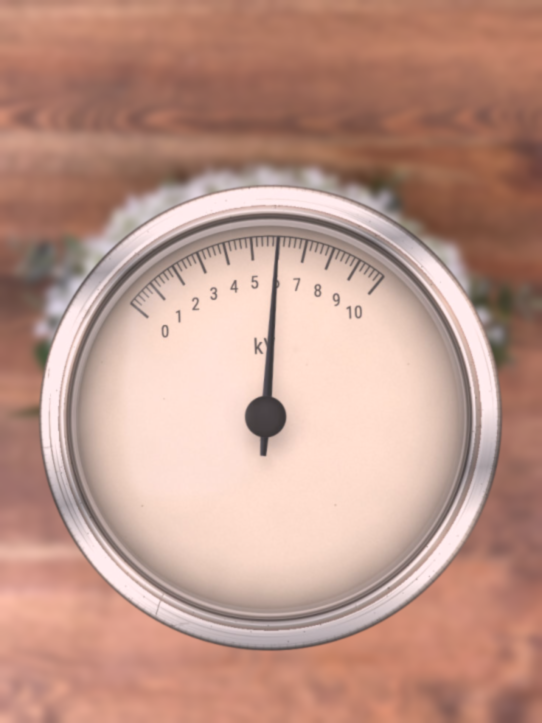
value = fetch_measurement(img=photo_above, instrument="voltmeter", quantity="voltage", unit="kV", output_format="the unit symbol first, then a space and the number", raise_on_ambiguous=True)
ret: kV 6
